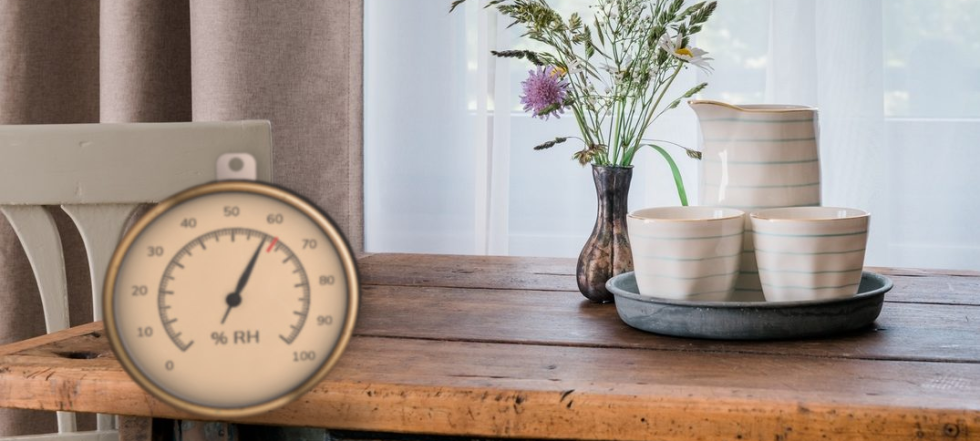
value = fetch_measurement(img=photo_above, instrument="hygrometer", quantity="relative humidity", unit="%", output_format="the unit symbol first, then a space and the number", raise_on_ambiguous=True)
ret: % 60
